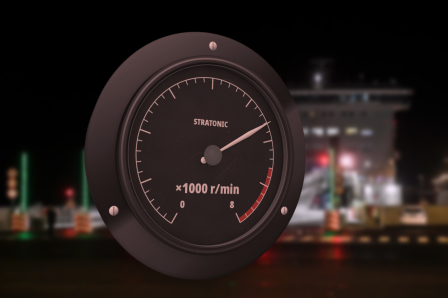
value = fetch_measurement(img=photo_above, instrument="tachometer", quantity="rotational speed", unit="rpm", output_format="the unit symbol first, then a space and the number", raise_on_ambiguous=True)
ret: rpm 5600
